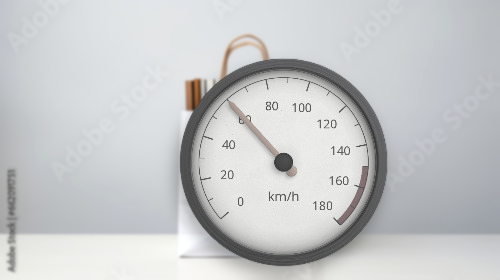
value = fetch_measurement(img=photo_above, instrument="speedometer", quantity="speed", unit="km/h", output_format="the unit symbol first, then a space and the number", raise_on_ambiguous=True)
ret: km/h 60
